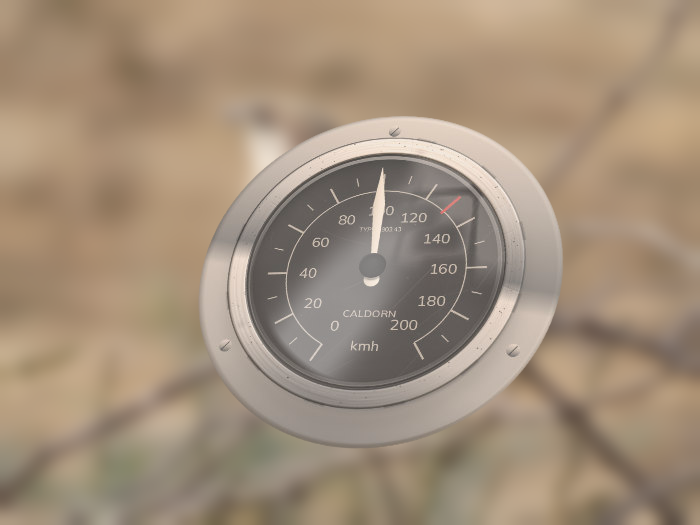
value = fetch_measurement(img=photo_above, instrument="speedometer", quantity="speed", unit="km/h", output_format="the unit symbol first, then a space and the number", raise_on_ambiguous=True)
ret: km/h 100
